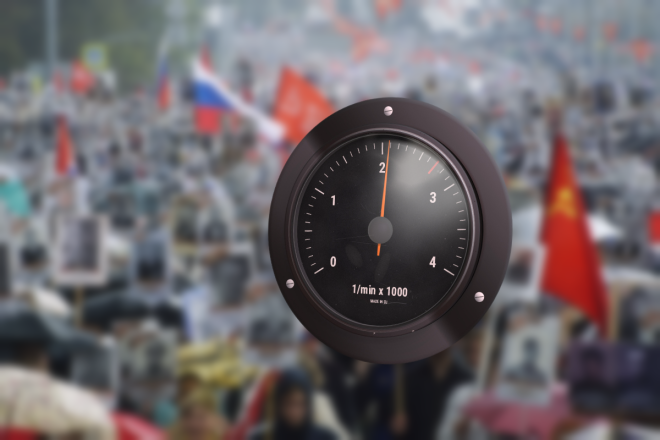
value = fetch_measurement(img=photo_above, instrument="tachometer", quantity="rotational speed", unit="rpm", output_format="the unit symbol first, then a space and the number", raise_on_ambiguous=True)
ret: rpm 2100
